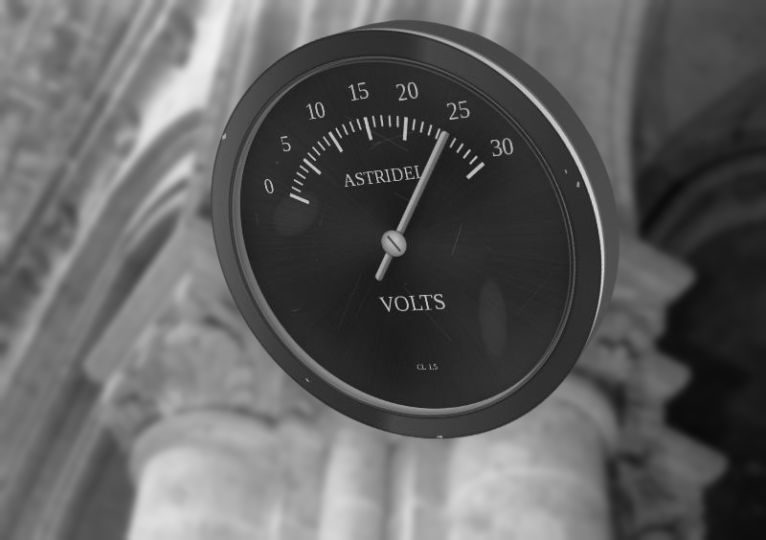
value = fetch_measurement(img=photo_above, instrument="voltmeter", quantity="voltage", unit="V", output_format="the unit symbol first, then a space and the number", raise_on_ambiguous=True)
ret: V 25
